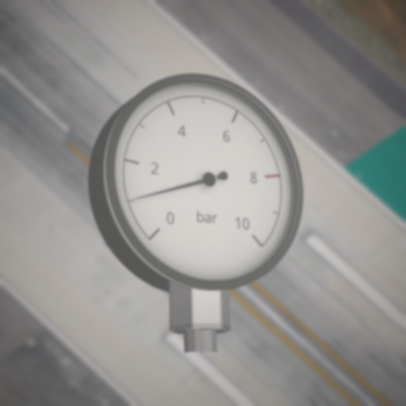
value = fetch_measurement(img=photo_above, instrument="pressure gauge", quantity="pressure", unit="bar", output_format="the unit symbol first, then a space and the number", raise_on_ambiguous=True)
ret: bar 1
